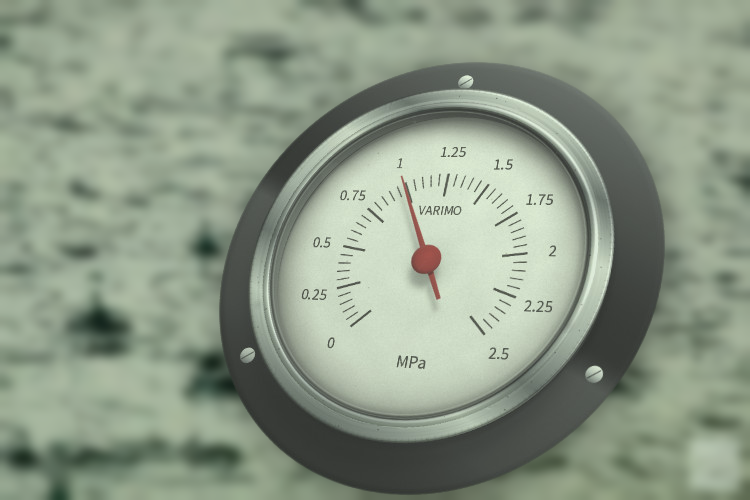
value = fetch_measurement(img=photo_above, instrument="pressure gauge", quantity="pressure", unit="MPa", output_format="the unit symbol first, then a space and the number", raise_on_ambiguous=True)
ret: MPa 1
